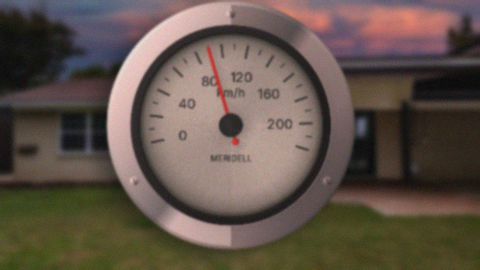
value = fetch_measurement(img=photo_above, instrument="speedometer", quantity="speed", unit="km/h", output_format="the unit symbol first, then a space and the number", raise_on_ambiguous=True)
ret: km/h 90
